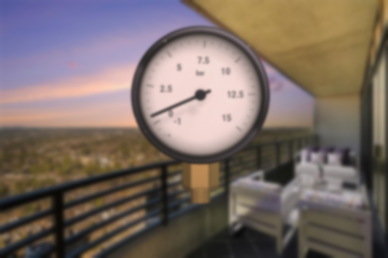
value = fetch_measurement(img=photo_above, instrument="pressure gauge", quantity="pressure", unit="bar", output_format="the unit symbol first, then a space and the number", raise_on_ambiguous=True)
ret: bar 0.5
